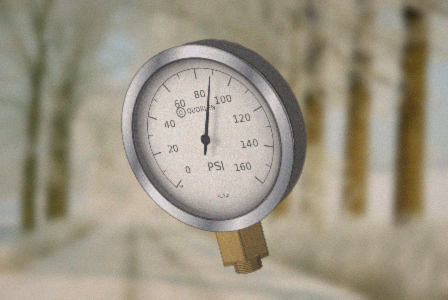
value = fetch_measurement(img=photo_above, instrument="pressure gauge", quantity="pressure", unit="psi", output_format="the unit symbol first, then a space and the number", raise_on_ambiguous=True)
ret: psi 90
